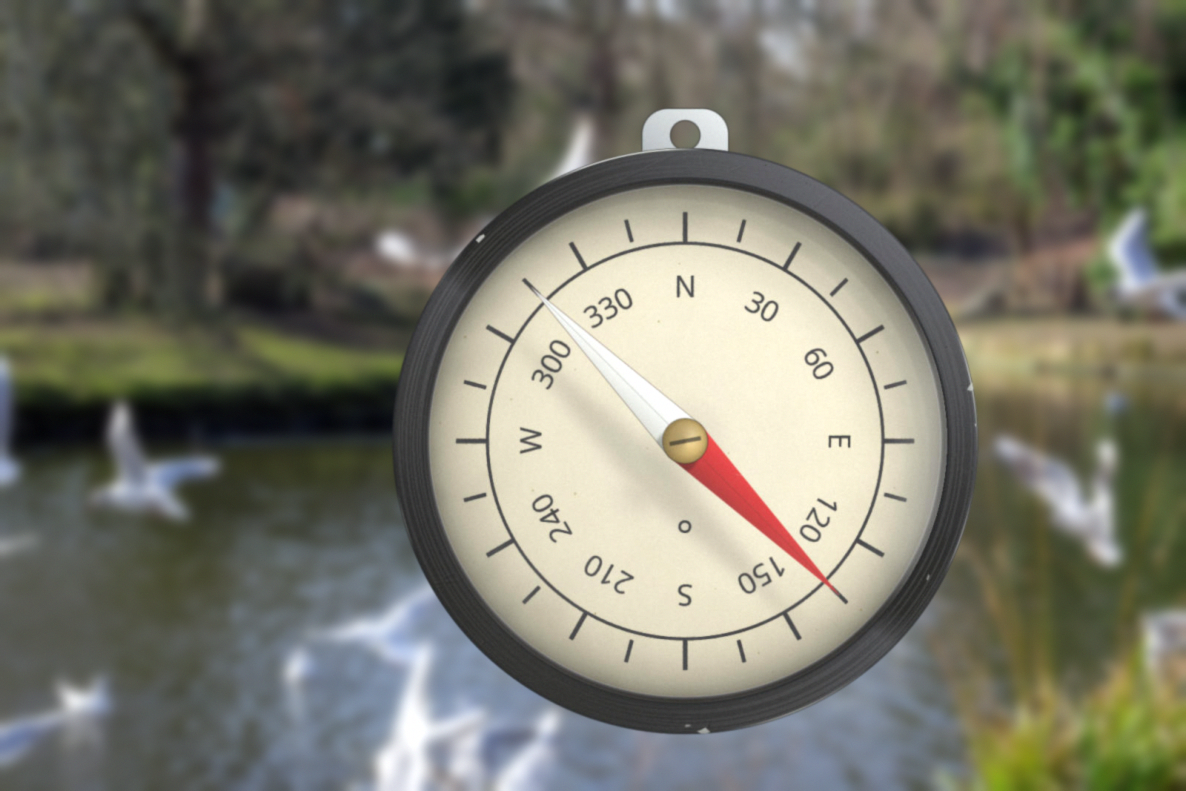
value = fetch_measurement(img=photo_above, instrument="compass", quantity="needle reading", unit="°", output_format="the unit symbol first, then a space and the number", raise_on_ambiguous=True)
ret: ° 135
